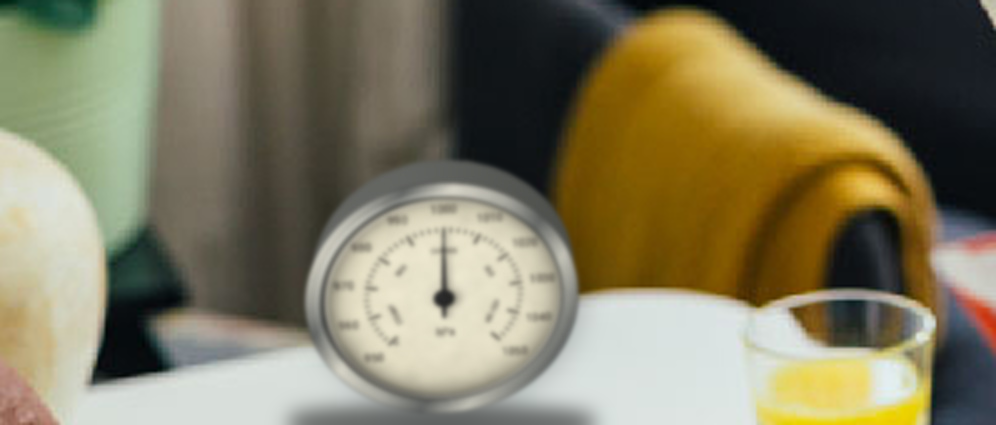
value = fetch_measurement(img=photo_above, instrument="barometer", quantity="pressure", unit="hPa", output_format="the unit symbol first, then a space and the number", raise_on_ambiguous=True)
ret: hPa 1000
